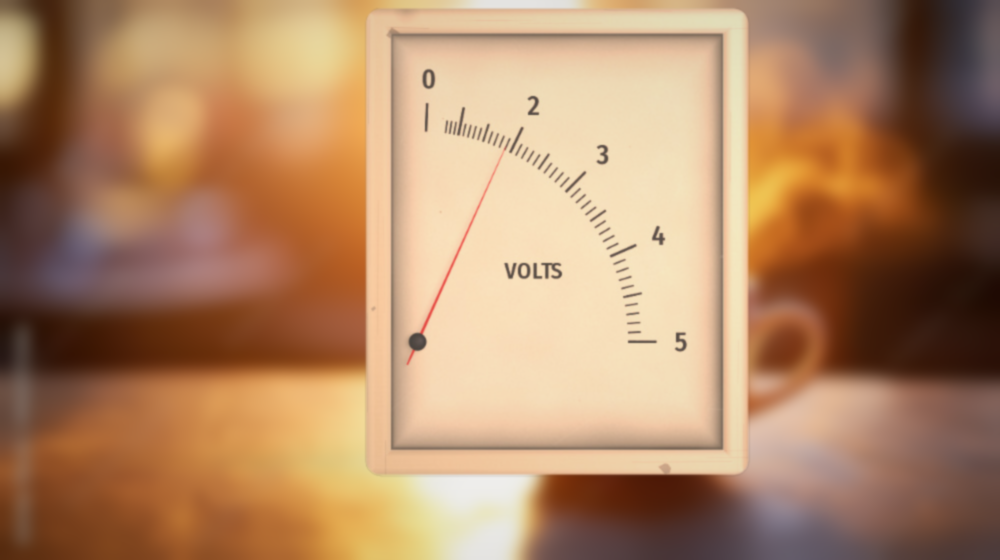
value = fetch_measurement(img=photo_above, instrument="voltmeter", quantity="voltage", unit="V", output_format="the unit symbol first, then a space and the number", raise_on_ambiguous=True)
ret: V 1.9
